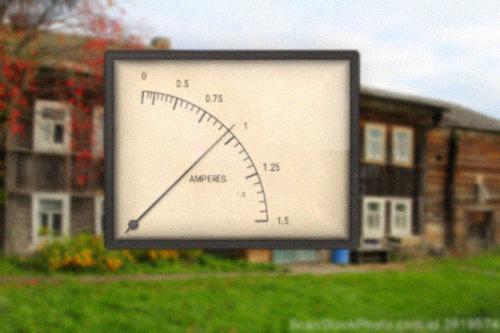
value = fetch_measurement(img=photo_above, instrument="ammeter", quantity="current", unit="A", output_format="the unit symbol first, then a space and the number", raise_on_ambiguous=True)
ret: A 0.95
